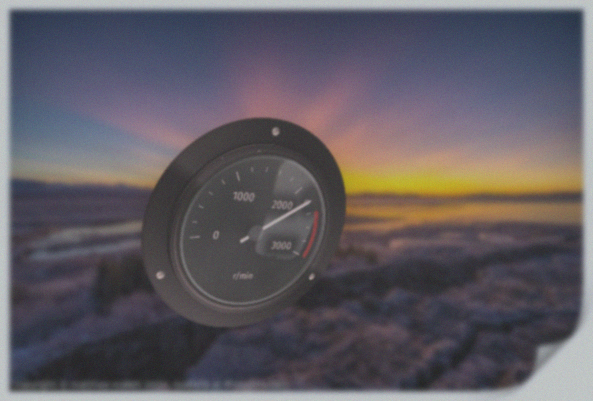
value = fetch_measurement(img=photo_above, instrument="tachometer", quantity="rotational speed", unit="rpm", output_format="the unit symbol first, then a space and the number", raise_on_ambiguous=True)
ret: rpm 2200
